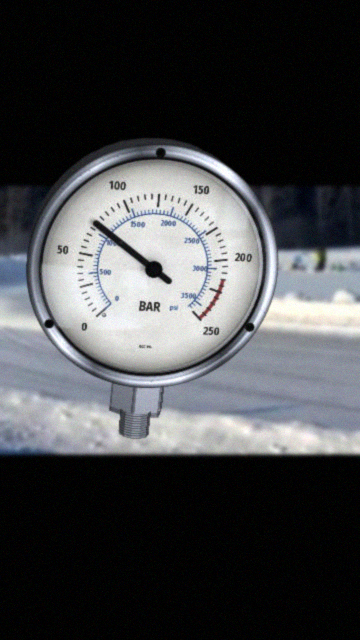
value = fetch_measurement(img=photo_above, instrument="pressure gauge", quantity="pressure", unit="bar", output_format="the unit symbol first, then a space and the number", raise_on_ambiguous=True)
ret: bar 75
